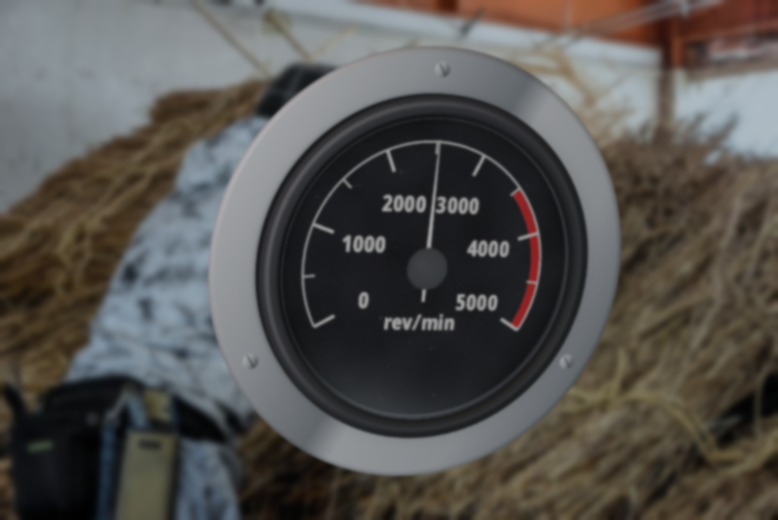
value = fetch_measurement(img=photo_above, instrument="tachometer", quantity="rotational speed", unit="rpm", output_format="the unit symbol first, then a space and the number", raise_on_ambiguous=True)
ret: rpm 2500
